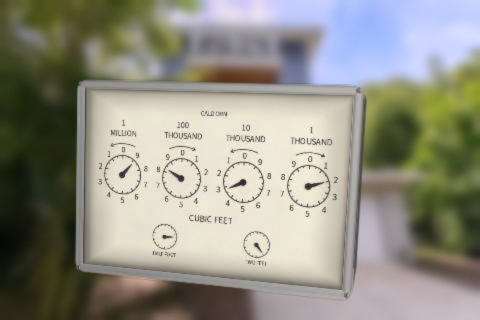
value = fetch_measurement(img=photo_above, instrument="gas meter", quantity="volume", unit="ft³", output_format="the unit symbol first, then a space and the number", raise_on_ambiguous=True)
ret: ft³ 883200
